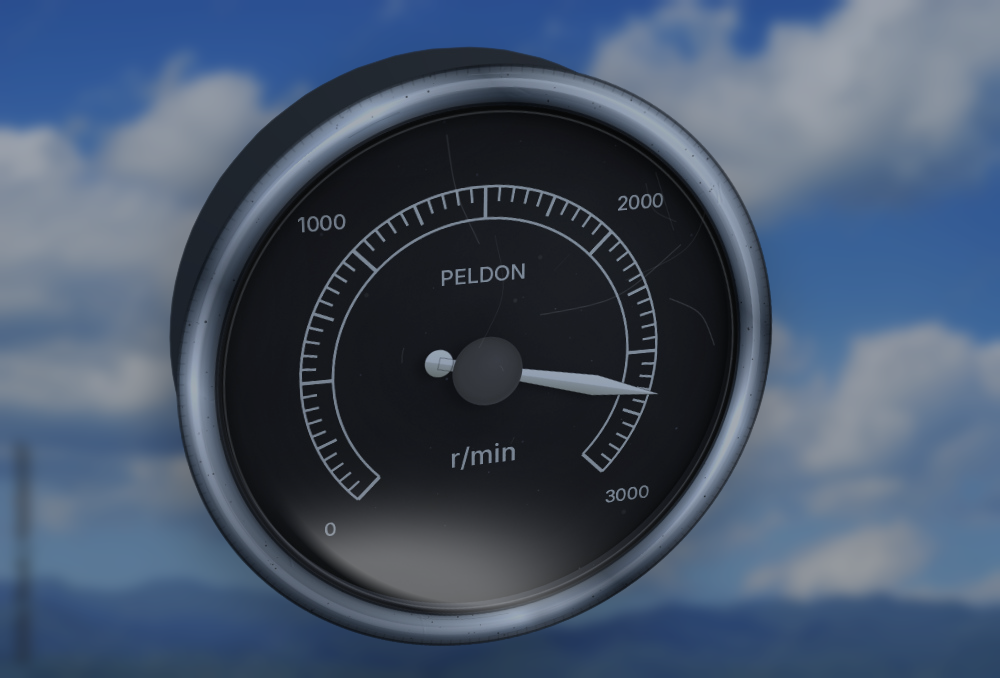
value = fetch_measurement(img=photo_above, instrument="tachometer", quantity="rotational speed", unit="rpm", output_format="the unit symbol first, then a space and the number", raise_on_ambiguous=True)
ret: rpm 2650
